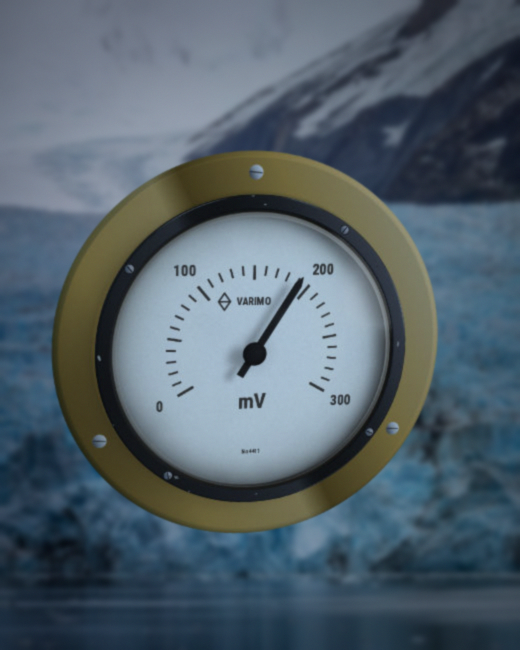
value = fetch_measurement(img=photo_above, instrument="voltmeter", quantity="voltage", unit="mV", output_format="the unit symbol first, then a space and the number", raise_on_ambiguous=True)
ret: mV 190
